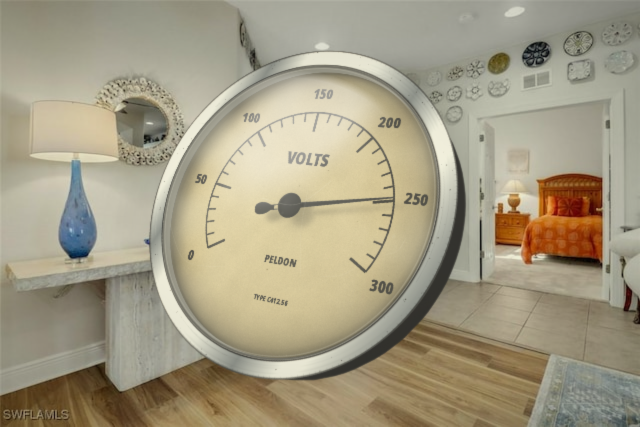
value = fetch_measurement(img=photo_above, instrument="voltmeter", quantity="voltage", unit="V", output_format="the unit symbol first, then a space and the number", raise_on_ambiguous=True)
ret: V 250
